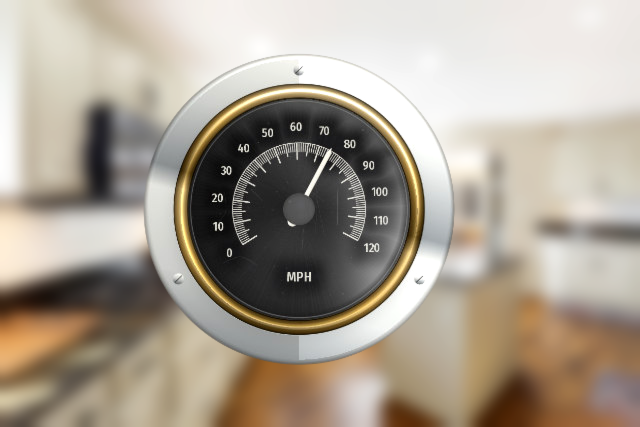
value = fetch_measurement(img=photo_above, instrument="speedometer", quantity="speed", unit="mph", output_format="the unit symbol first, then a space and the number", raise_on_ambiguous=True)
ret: mph 75
